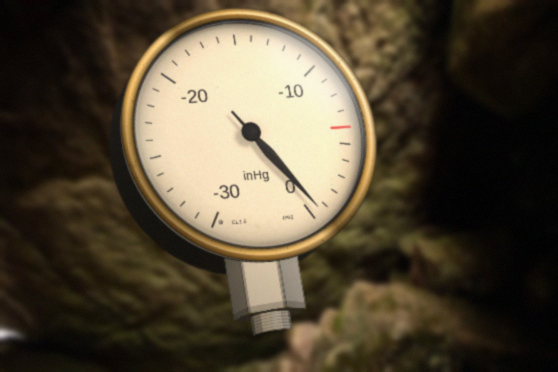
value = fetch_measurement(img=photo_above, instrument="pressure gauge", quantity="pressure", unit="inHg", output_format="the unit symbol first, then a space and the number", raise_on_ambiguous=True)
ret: inHg -0.5
